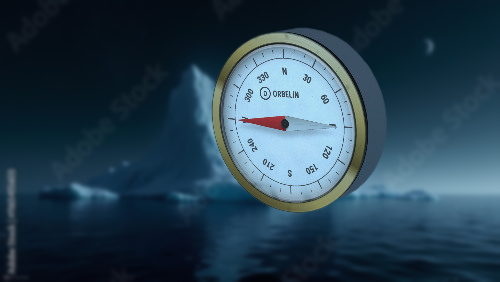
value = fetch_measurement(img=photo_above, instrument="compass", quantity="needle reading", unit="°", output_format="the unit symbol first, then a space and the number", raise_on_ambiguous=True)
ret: ° 270
